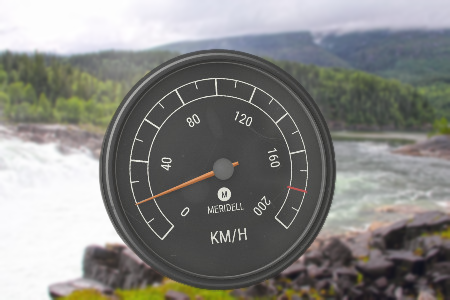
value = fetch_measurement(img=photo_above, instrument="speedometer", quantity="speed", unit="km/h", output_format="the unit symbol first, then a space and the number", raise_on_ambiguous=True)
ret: km/h 20
